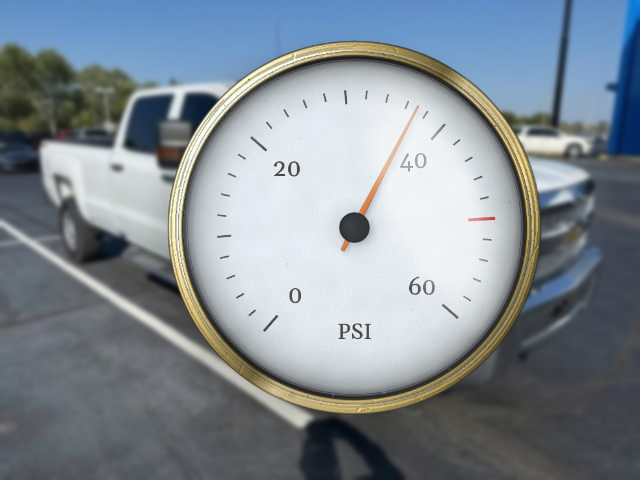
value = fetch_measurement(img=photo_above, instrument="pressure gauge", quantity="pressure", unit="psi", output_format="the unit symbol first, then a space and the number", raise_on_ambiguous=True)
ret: psi 37
